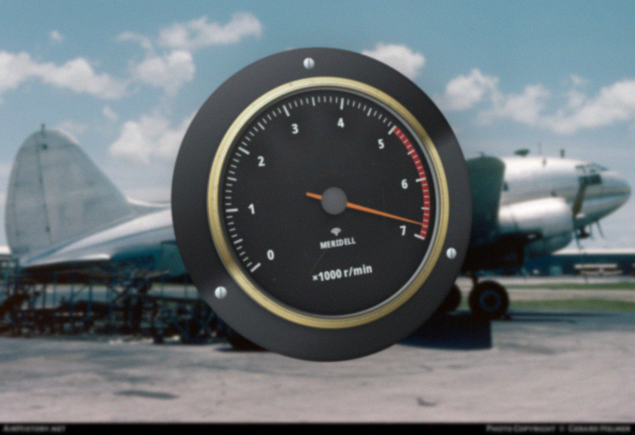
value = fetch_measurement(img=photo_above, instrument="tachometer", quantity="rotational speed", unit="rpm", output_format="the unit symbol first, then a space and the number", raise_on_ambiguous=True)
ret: rpm 6800
